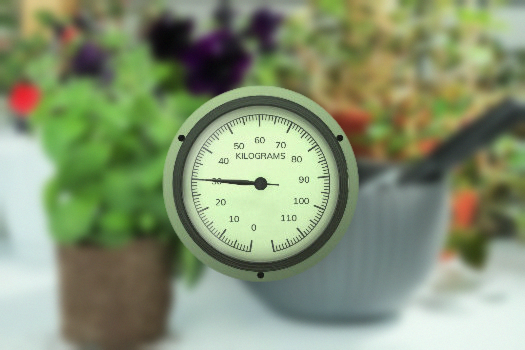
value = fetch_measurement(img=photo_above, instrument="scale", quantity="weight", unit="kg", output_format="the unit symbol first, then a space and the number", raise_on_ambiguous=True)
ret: kg 30
